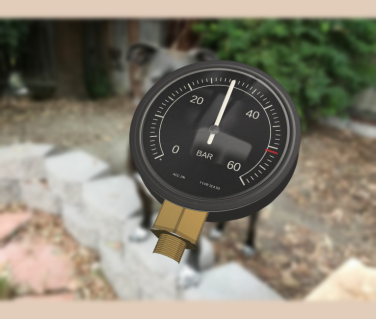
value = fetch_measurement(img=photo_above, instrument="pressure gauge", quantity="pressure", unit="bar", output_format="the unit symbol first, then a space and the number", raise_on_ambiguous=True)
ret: bar 30
